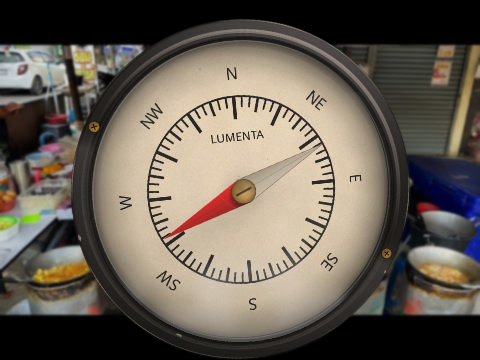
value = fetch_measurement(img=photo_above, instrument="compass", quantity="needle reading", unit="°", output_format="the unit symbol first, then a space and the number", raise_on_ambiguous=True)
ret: ° 245
